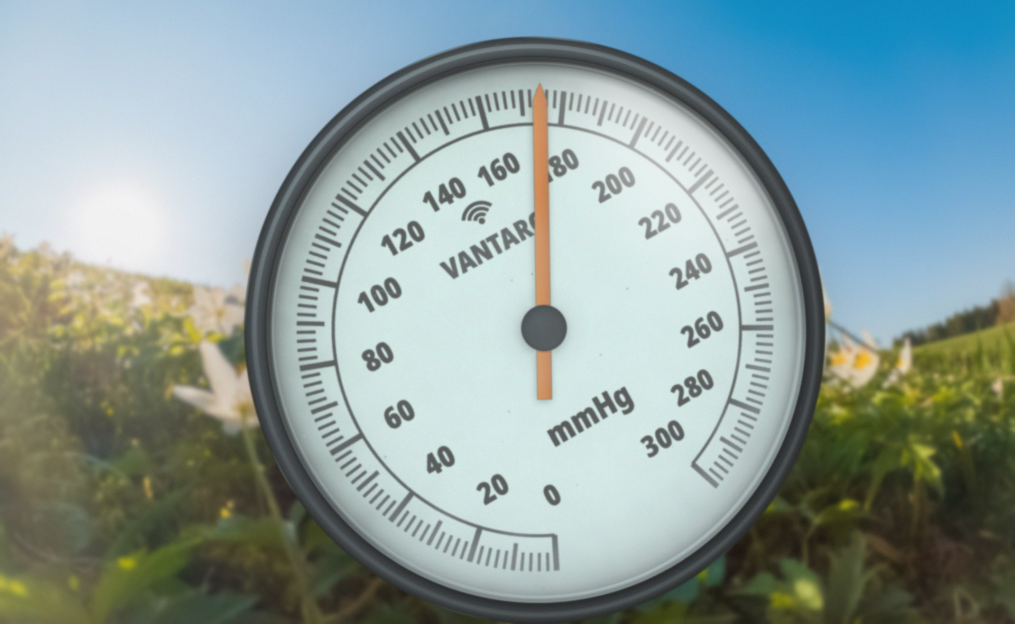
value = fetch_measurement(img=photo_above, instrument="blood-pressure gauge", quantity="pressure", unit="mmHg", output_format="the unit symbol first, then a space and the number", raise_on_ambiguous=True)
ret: mmHg 174
